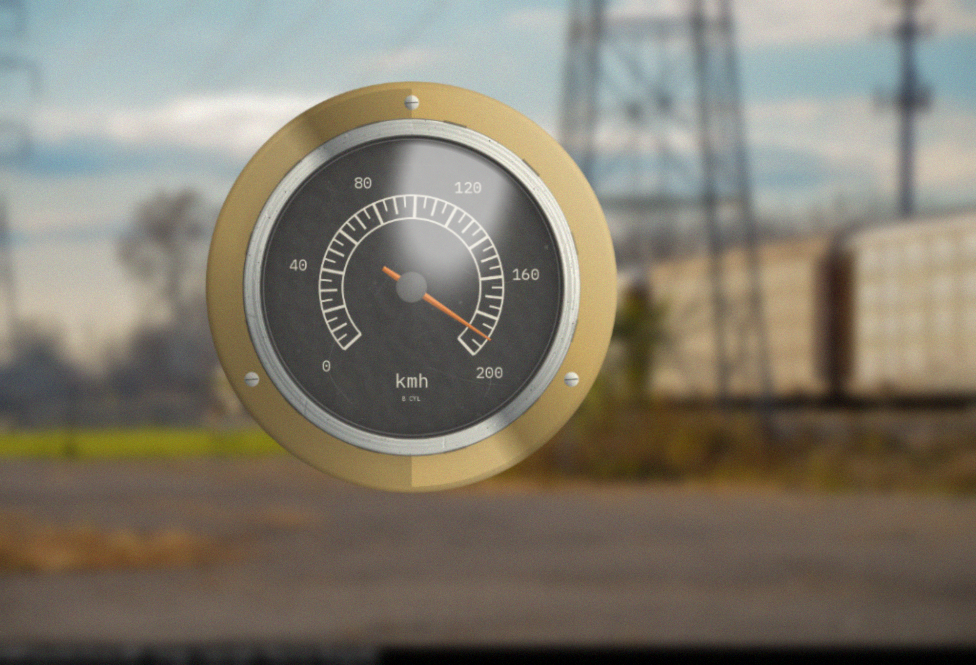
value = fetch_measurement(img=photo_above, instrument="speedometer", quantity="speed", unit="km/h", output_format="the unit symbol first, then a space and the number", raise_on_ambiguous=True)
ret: km/h 190
